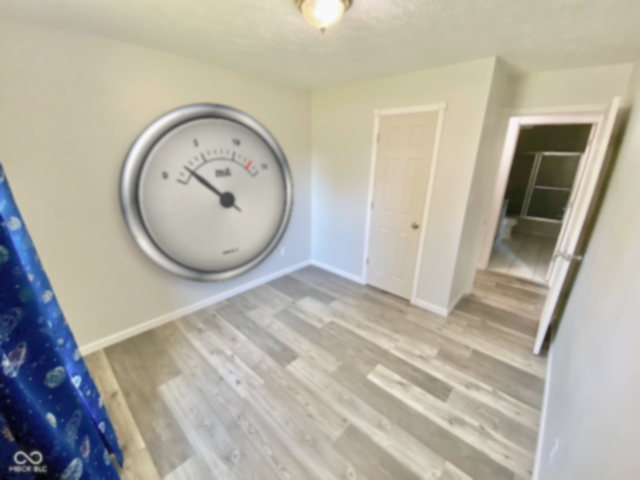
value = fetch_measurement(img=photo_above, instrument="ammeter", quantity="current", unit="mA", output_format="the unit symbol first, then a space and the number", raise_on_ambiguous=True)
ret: mA 2
